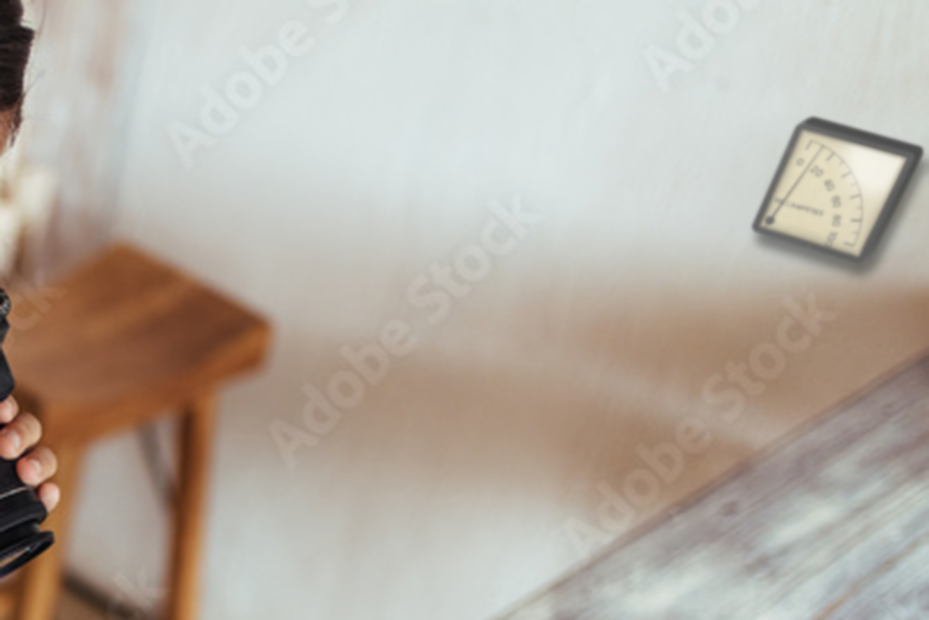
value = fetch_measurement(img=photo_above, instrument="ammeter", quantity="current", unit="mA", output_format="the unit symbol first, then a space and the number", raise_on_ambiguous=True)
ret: mA 10
